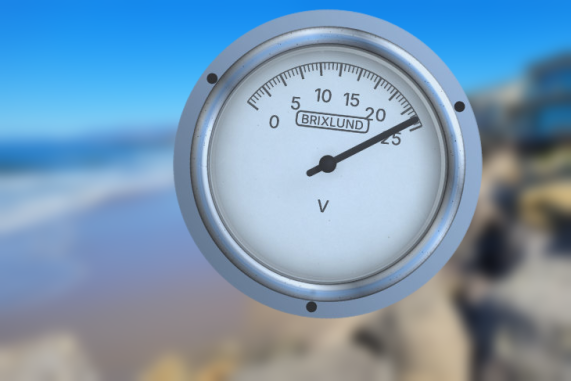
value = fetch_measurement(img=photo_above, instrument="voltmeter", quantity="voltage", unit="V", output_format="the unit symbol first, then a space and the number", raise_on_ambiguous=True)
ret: V 24
